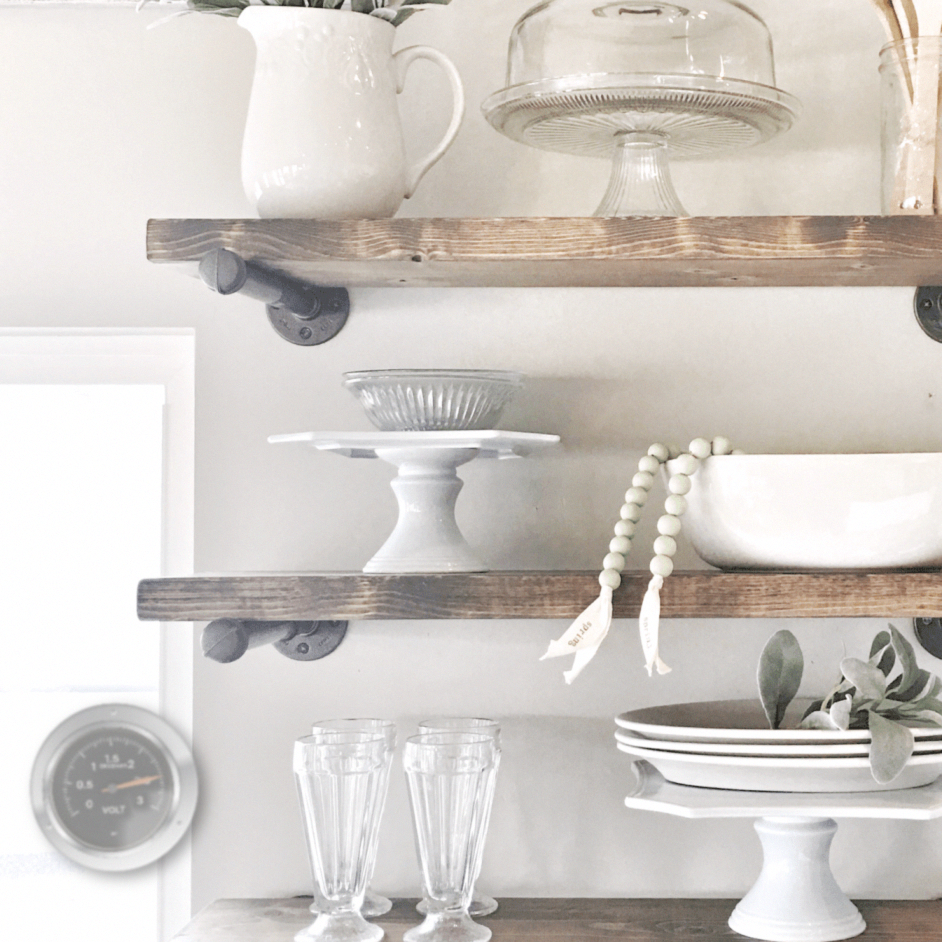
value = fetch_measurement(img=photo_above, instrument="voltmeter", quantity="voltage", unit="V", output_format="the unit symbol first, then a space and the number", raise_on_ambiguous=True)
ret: V 2.5
